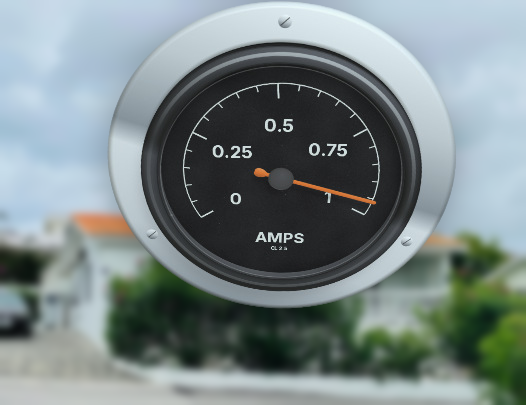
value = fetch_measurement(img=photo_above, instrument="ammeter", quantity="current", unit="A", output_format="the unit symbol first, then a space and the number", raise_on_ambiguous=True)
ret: A 0.95
